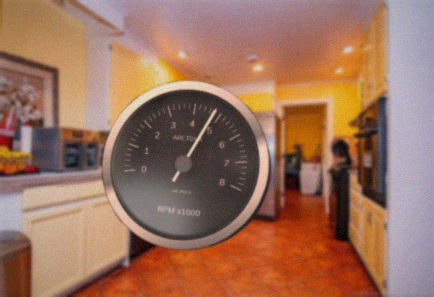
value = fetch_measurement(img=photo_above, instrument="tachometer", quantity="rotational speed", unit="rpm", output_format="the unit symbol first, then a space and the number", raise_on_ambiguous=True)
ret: rpm 4800
